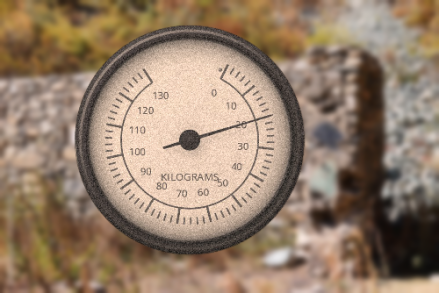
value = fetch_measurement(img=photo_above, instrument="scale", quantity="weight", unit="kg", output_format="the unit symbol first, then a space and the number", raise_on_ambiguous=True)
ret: kg 20
